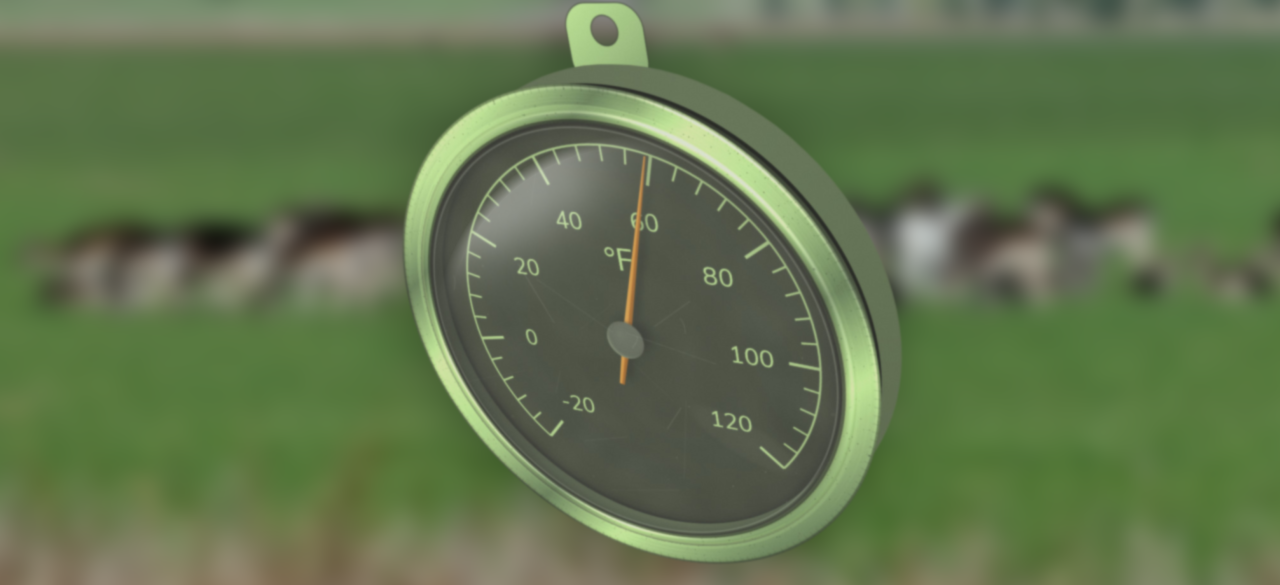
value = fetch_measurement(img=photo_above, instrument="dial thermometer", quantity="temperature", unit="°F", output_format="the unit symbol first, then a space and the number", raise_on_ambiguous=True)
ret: °F 60
